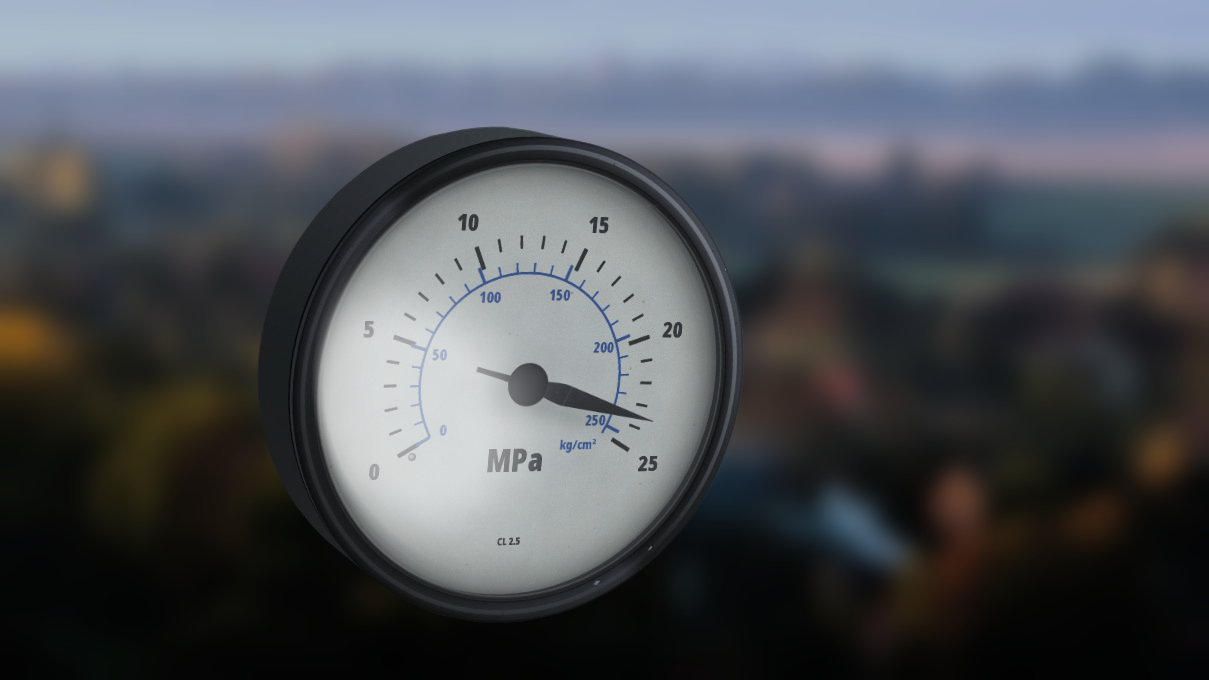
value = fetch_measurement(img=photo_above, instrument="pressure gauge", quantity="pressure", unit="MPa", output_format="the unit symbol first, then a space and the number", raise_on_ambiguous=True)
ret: MPa 23.5
